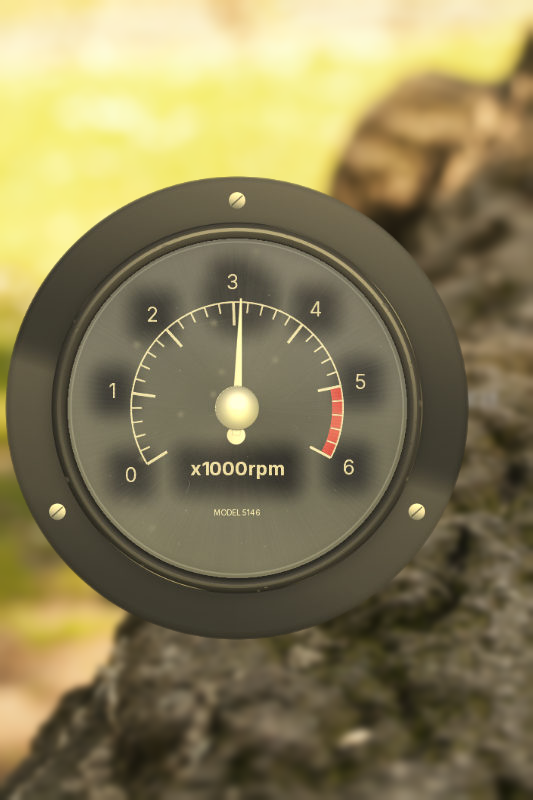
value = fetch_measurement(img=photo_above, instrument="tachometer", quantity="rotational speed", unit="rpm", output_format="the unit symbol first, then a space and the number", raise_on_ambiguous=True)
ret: rpm 3100
